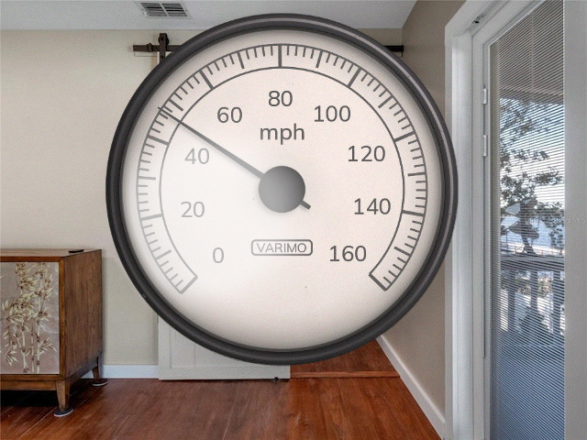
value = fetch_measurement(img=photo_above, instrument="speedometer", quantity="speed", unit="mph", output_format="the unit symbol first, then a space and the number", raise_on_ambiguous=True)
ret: mph 47
